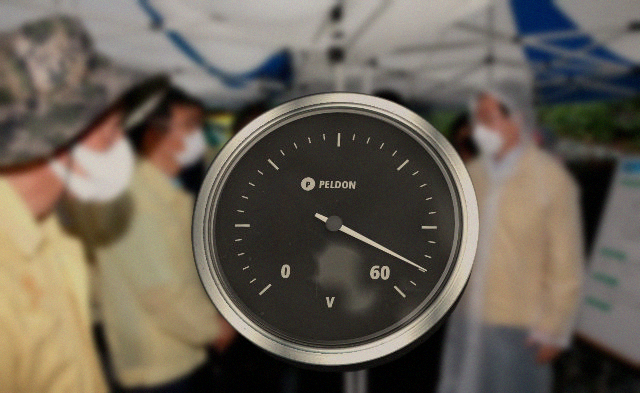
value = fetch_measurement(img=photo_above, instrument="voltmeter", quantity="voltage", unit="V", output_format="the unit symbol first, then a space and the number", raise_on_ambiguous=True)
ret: V 56
